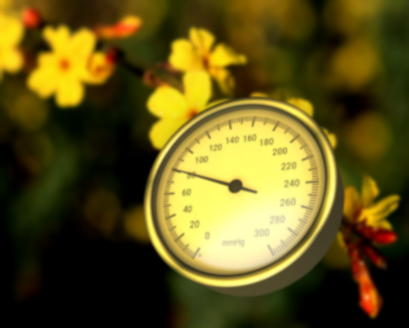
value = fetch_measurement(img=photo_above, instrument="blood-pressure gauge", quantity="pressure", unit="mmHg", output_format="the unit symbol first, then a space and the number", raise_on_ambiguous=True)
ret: mmHg 80
